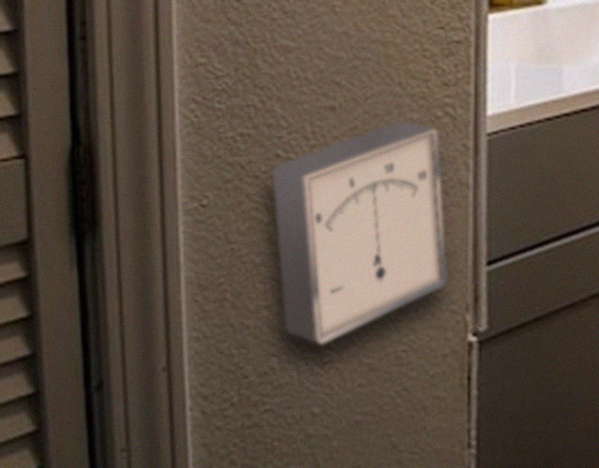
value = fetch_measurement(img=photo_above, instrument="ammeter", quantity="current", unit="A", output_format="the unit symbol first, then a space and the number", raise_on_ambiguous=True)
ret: A 7.5
